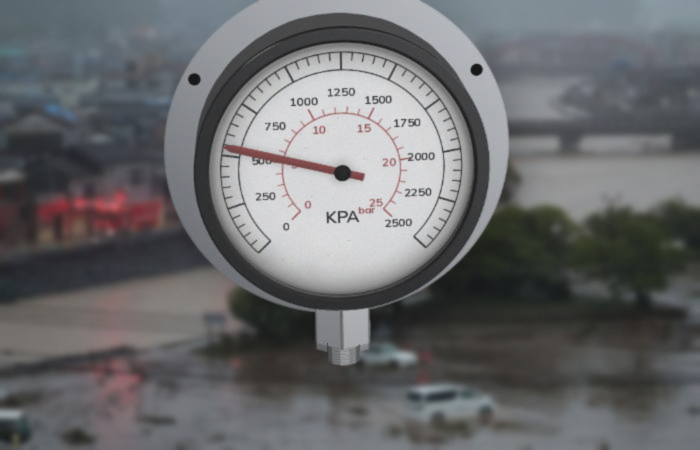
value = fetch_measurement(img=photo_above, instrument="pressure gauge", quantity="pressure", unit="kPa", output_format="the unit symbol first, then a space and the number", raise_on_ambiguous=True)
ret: kPa 550
